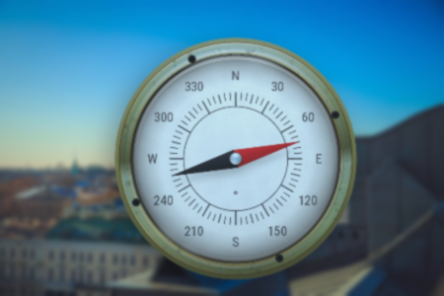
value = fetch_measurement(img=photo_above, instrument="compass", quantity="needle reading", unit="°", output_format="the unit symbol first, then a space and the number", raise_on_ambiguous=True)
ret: ° 75
